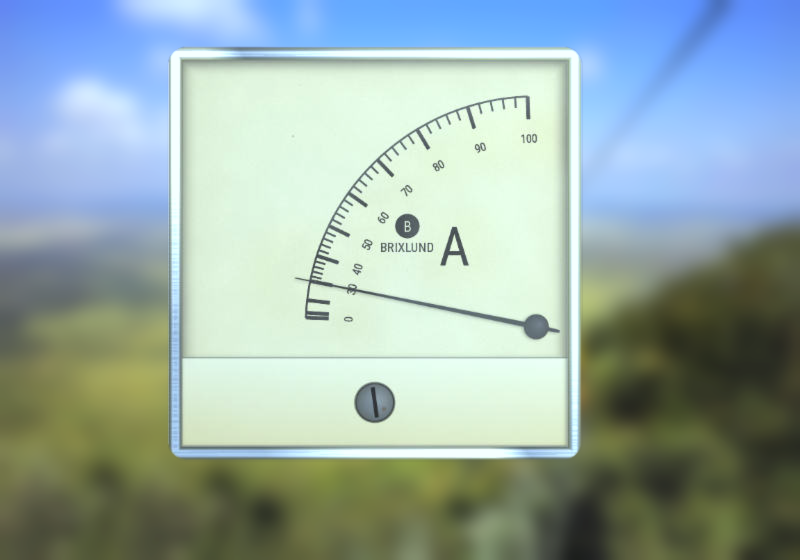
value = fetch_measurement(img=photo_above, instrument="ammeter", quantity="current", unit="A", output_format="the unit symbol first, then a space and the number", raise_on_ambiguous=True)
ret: A 30
